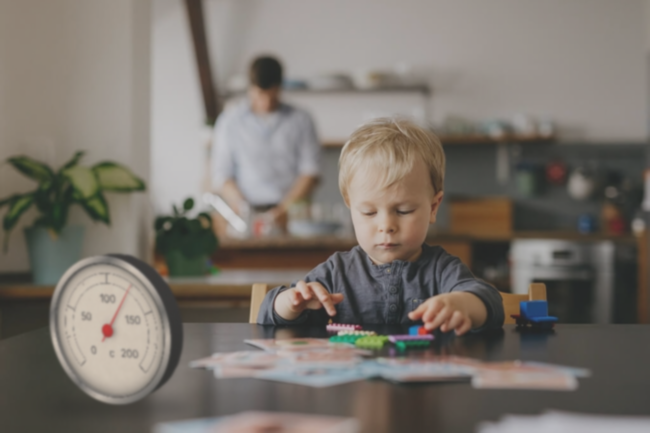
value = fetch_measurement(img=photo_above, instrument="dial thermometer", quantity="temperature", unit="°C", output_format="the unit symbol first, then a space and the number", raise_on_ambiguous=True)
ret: °C 125
